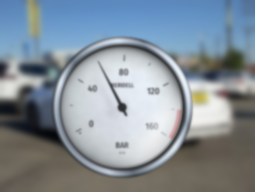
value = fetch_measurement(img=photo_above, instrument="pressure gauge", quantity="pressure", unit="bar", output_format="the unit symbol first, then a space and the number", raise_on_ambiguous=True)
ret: bar 60
